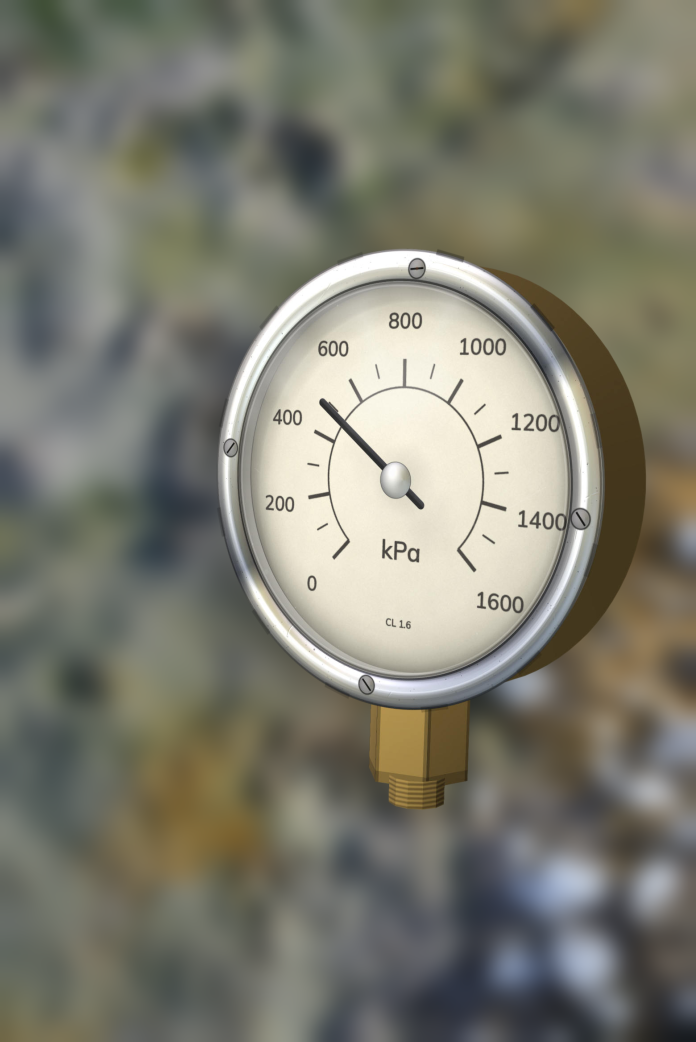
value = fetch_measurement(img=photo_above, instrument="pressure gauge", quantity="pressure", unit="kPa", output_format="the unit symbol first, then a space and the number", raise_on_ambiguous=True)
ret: kPa 500
